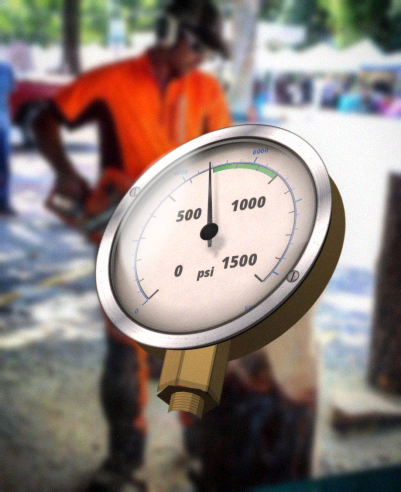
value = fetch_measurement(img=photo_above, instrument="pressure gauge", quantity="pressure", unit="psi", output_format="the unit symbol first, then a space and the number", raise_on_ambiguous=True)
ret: psi 700
